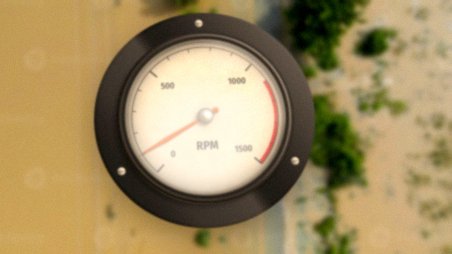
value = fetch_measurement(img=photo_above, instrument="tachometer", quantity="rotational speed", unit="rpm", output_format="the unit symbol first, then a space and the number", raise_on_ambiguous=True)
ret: rpm 100
